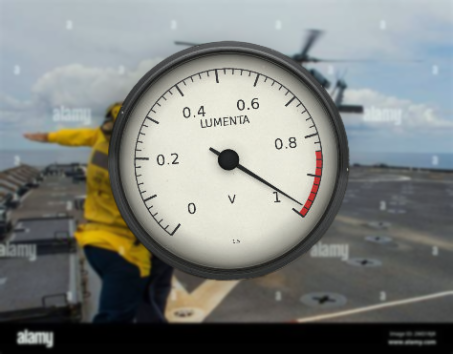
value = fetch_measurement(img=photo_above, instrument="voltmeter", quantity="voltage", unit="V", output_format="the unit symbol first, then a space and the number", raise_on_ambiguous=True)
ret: V 0.98
